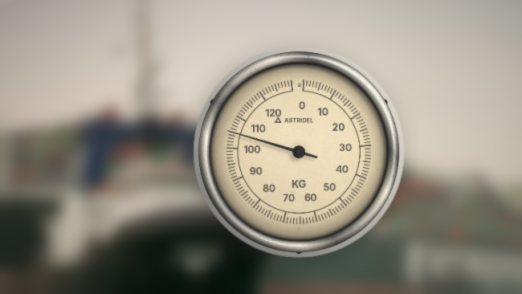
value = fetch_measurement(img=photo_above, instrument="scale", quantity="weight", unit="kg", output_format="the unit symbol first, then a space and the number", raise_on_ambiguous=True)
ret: kg 105
